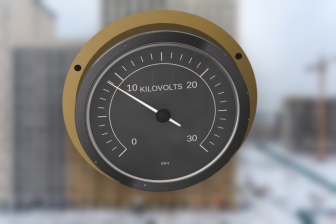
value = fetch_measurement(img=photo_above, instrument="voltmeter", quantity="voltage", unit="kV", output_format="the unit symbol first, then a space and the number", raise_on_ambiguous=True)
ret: kV 9
